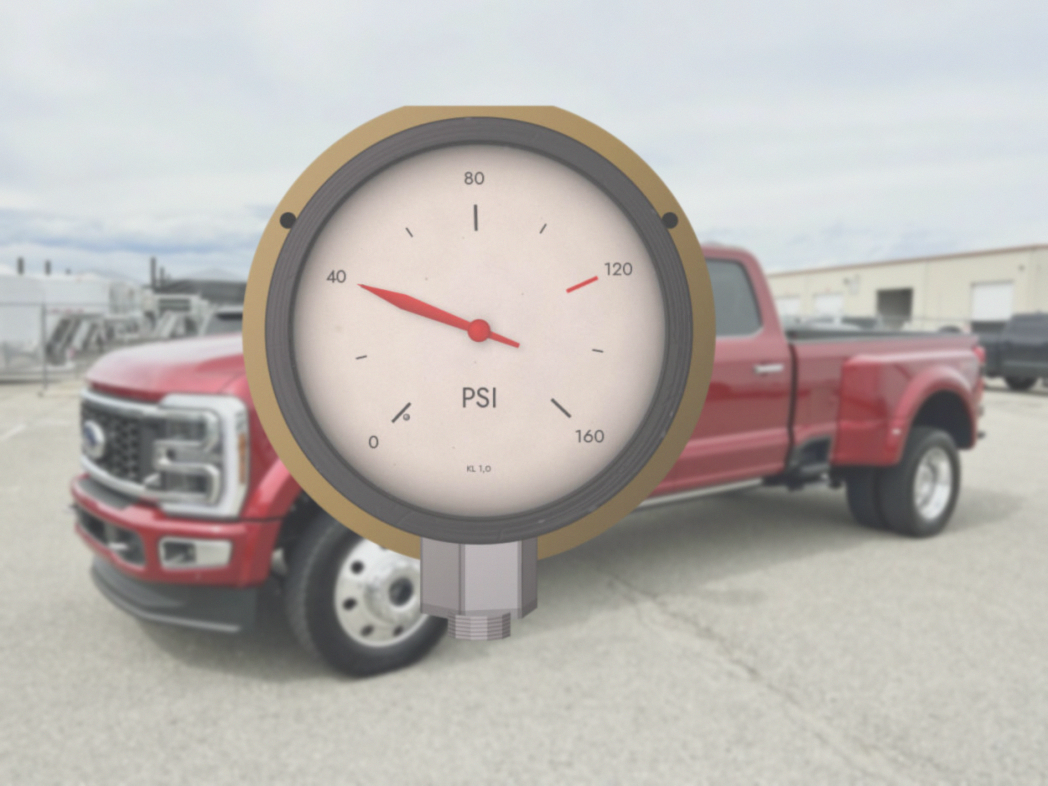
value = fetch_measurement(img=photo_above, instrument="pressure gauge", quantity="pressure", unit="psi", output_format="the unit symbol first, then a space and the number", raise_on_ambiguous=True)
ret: psi 40
